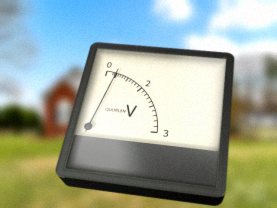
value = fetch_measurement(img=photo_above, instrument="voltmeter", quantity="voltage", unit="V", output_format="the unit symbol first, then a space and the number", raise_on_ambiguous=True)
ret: V 1
